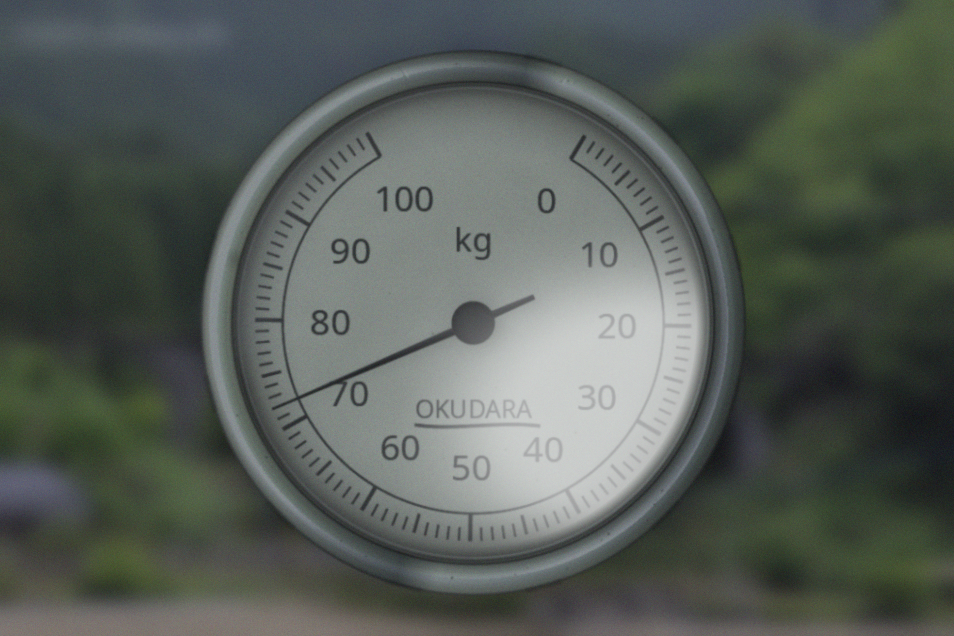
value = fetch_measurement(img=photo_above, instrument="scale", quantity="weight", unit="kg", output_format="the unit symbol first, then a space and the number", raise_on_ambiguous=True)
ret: kg 72
